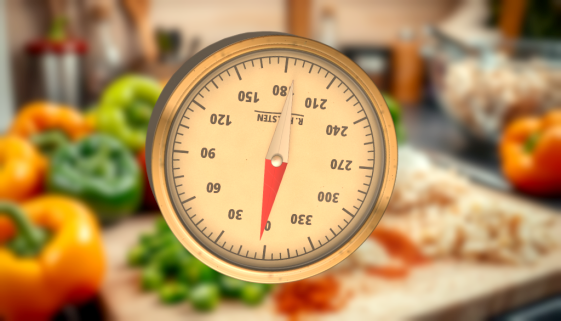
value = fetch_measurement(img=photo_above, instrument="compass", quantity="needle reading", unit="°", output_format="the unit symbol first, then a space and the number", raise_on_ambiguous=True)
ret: ° 5
